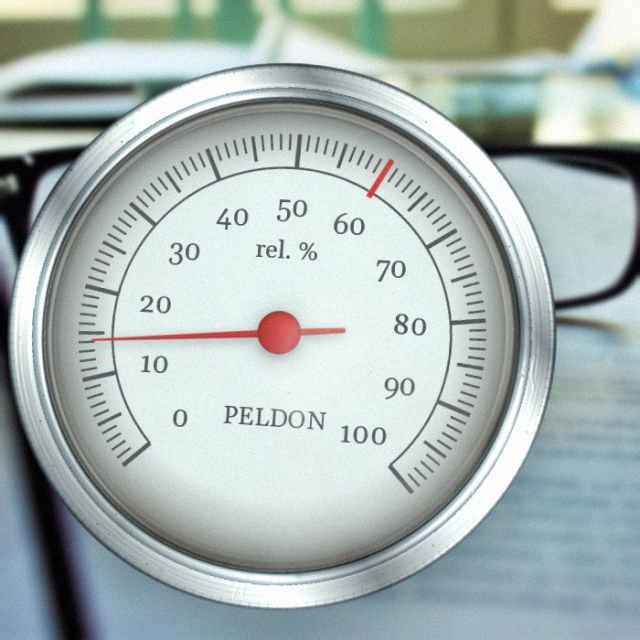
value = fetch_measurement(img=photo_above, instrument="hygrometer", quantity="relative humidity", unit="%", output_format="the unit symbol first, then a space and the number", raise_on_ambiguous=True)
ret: % 14
